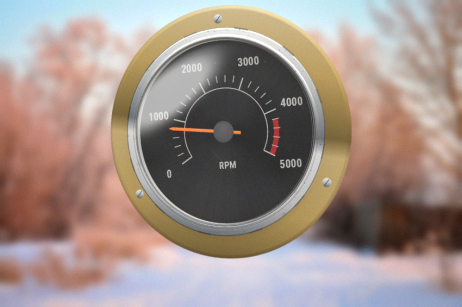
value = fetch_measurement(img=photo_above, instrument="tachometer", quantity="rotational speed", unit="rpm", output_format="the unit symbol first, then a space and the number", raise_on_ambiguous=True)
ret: rpm 800
